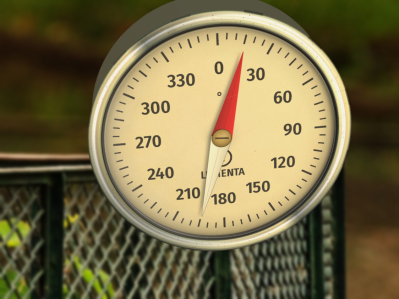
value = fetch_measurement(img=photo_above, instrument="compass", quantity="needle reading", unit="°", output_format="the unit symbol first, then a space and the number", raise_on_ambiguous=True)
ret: ° 15
